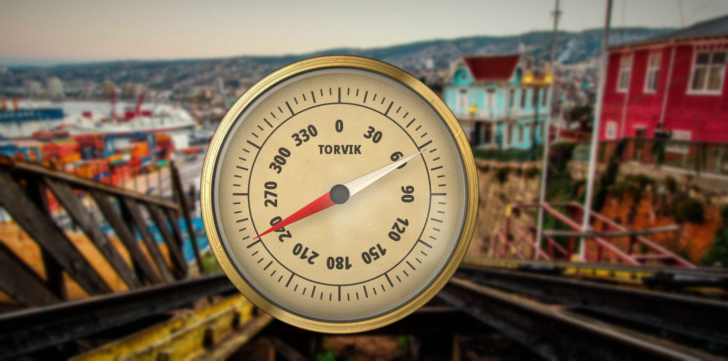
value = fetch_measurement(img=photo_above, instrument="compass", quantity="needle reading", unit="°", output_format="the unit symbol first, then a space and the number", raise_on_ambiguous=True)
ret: ° 242.5
